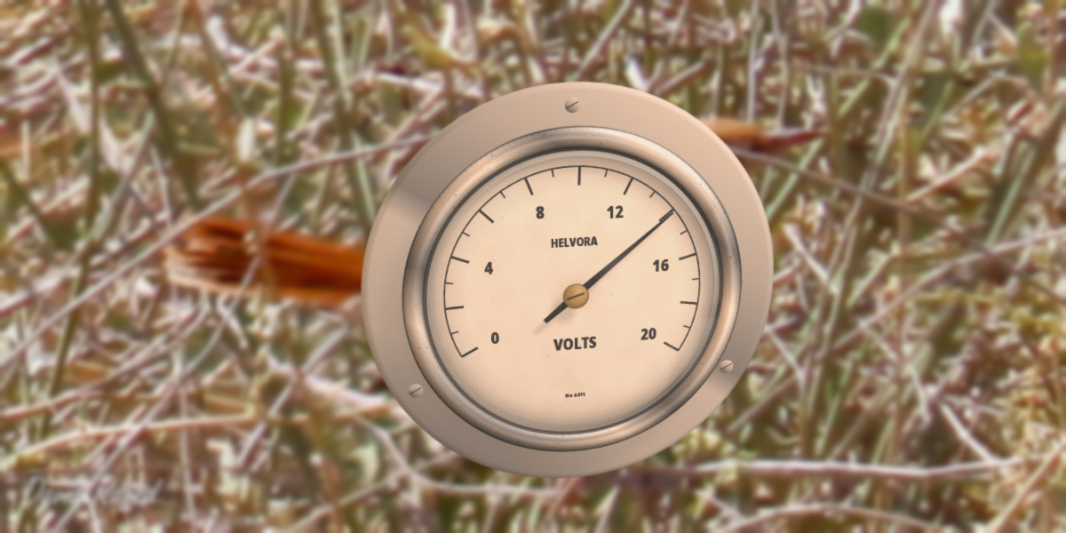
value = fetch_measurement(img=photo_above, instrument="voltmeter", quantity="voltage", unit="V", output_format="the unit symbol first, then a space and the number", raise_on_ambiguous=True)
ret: V 14
